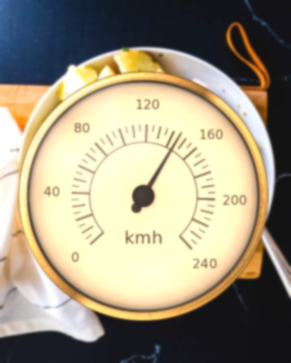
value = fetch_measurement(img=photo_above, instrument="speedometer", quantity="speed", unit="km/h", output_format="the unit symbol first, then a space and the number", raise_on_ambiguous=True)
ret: km/h 145
